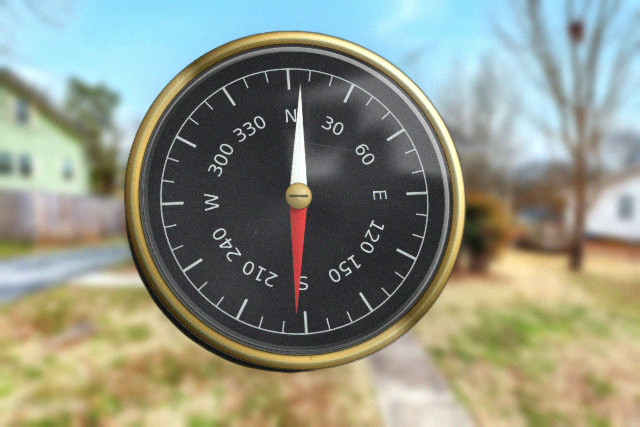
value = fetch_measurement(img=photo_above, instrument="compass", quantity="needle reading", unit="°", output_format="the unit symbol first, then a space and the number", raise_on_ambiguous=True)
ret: ° 185
